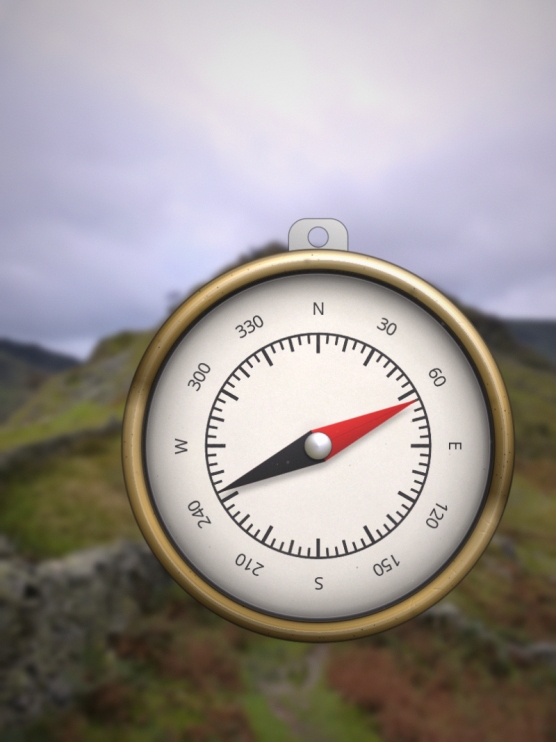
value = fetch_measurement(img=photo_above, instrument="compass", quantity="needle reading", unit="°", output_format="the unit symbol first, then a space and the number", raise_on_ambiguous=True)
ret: ° 65
